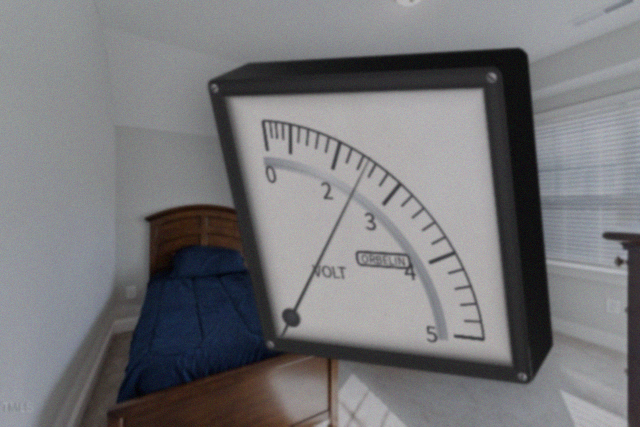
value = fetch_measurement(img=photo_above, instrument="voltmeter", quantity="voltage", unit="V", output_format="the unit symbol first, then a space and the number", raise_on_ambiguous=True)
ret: V 2.5
